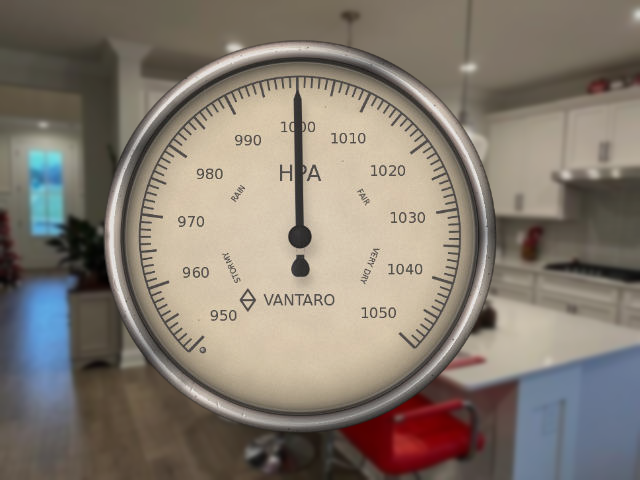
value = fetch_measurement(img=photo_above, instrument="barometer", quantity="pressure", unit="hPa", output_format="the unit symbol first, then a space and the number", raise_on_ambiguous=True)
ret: hPa 1000
